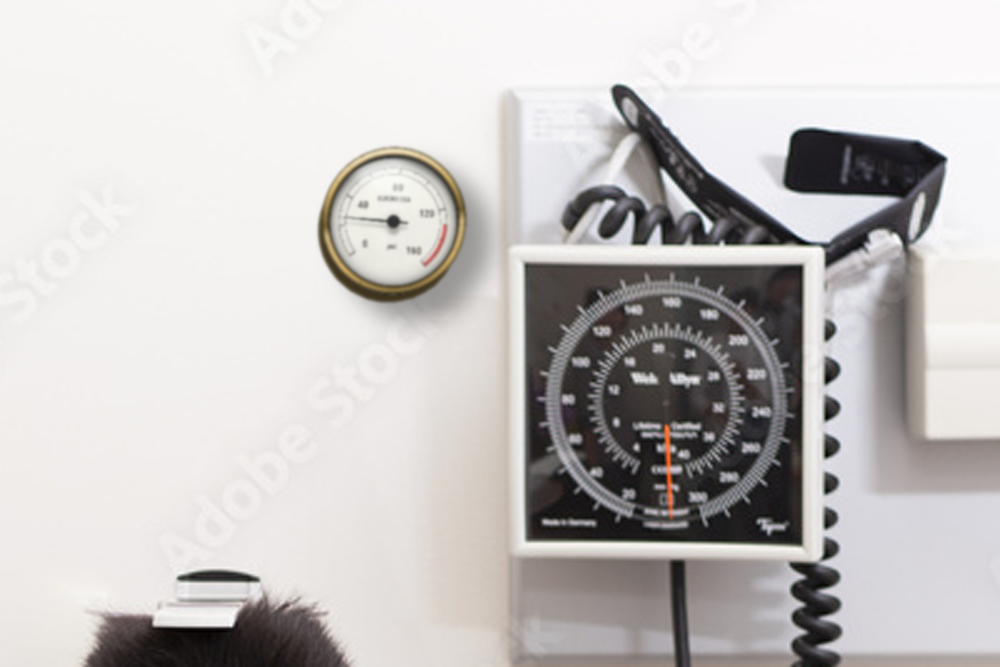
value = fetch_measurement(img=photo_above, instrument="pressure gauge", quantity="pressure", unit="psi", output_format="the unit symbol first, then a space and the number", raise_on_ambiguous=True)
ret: psi 25
